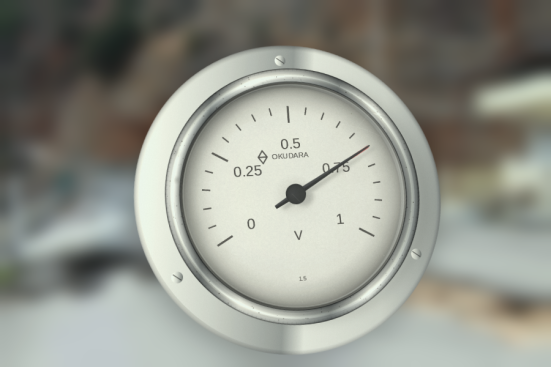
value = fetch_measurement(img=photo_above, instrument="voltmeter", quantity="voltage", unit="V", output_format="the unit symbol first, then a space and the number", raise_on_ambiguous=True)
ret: V 0.75
